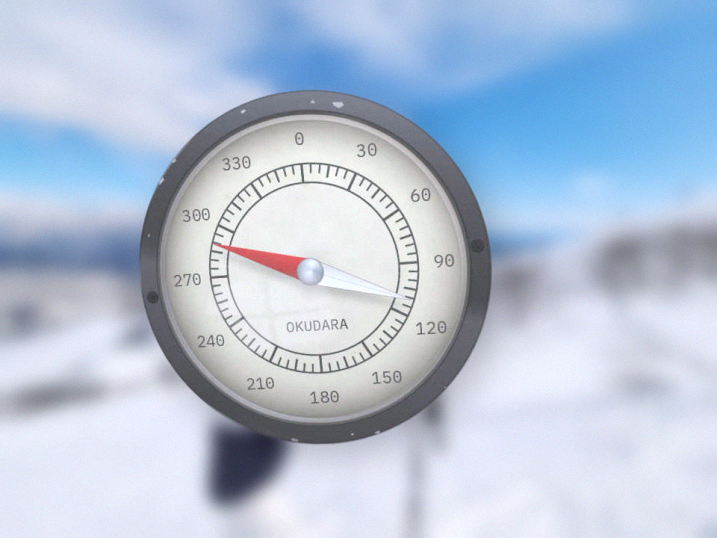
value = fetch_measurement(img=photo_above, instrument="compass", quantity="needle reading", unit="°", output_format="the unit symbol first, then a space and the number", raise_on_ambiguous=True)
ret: ° 290
